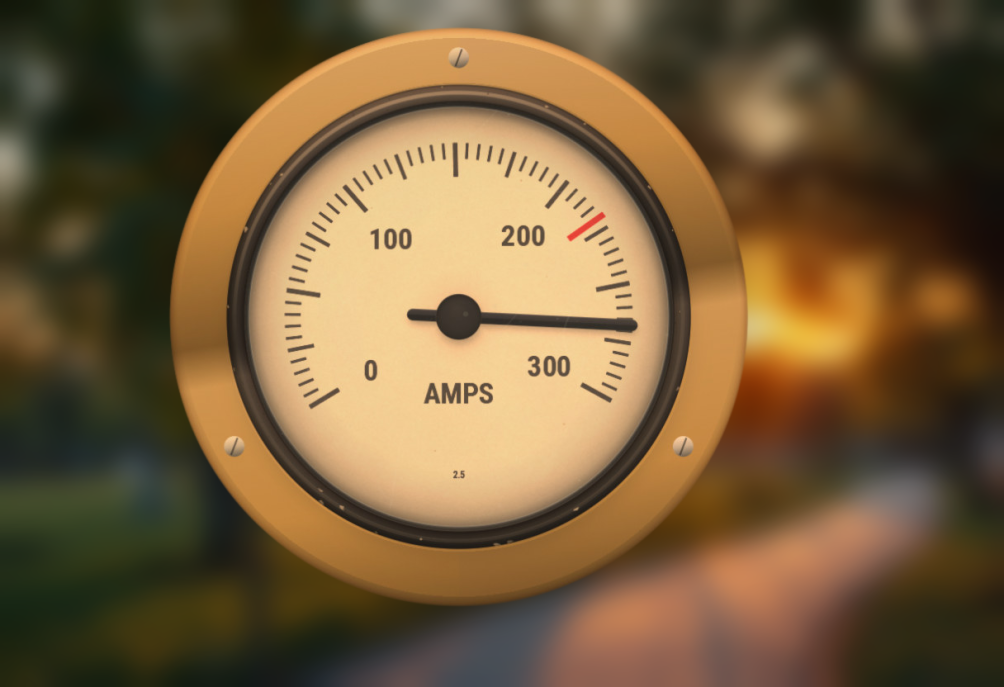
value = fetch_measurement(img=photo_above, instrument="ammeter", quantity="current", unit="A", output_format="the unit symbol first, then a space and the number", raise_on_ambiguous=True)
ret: A 267.5
